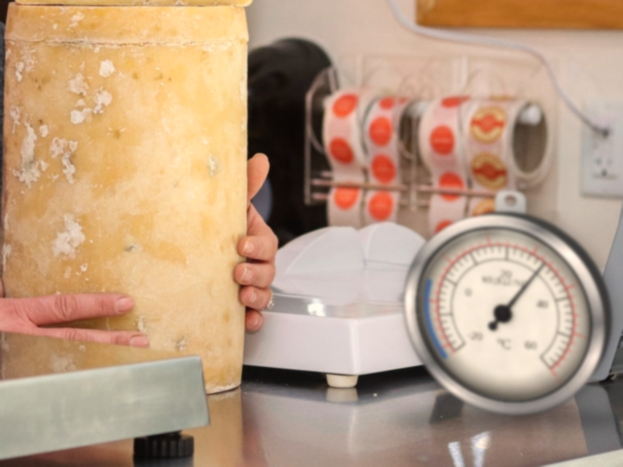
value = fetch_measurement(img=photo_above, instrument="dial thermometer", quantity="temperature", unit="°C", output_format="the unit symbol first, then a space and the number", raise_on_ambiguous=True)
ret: °C 30
